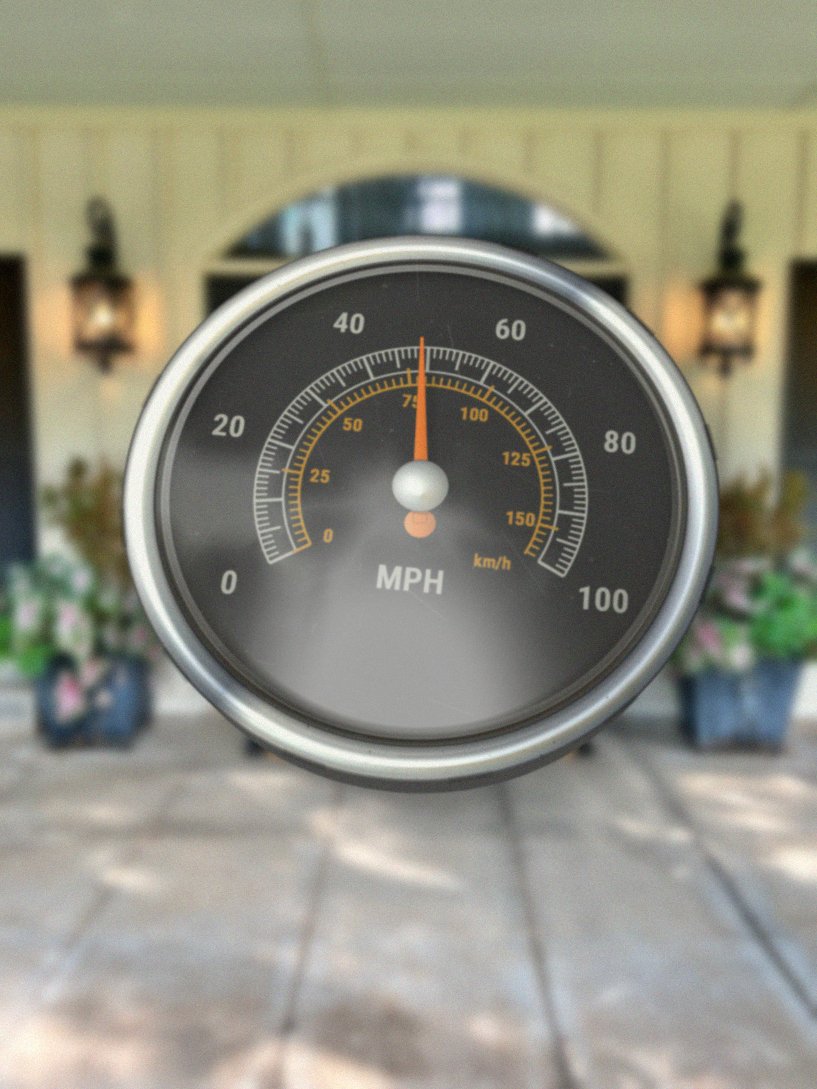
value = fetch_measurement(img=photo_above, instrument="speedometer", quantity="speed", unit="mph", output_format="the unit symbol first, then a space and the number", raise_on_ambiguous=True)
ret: mph 49
